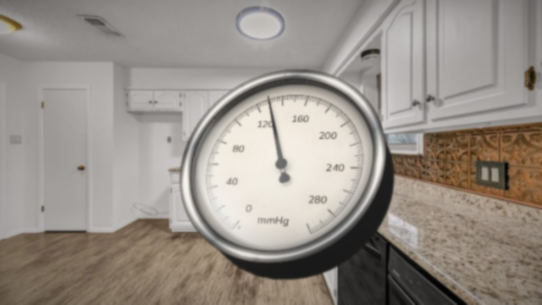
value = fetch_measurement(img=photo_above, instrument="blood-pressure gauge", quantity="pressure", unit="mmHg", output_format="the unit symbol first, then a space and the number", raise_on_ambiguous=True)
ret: mmHg 130
